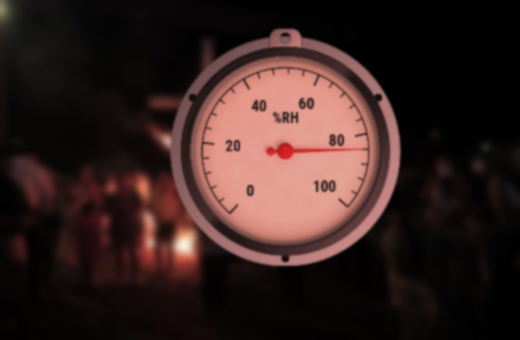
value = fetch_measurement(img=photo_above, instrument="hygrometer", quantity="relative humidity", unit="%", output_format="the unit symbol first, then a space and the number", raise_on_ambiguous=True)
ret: % 84
